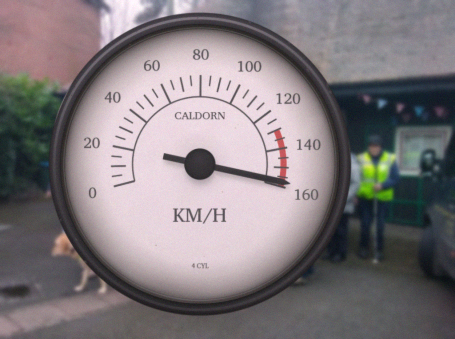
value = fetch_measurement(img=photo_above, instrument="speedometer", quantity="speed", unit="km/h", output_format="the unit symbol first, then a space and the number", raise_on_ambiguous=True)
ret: km/h 157.5
